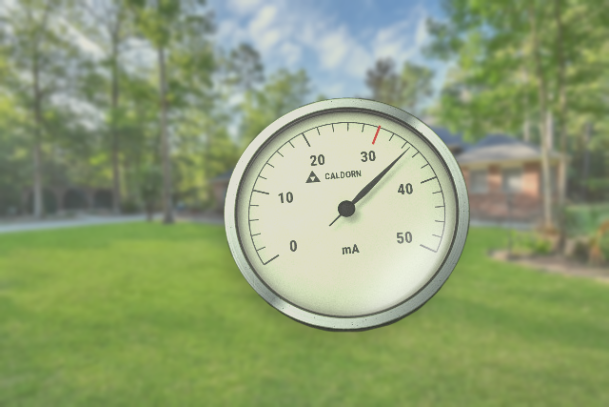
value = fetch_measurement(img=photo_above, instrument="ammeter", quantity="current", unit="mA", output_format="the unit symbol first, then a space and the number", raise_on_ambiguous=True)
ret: mA 35
